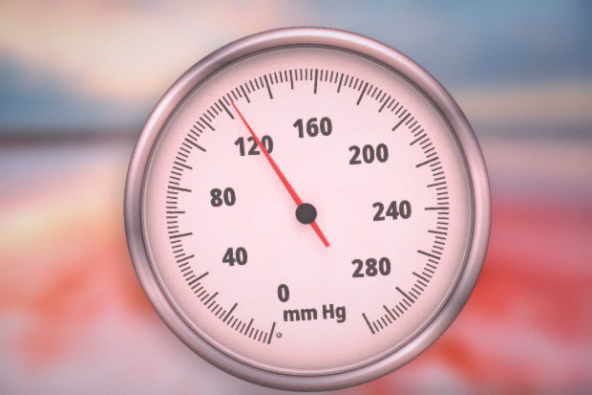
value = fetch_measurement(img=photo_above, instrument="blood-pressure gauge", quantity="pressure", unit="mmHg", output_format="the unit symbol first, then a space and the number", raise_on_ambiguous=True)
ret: mmHg 124
